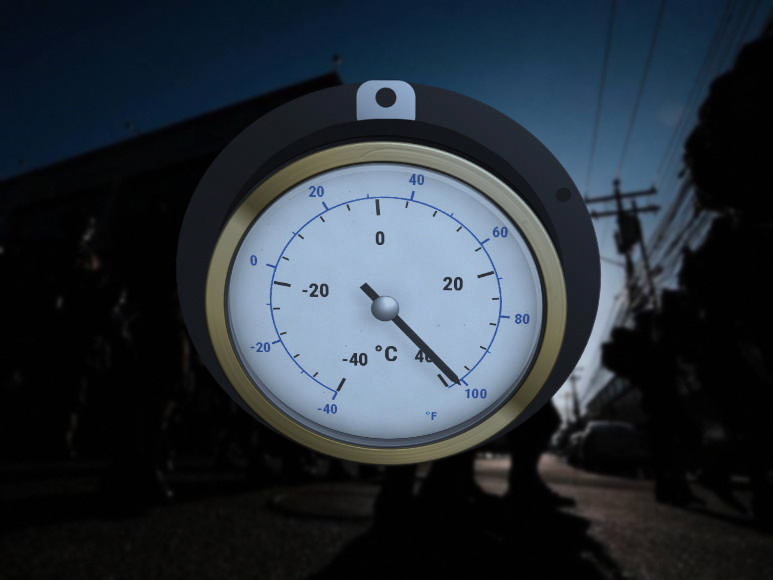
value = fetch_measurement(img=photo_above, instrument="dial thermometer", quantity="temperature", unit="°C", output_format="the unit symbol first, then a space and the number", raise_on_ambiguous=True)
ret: °C 38
